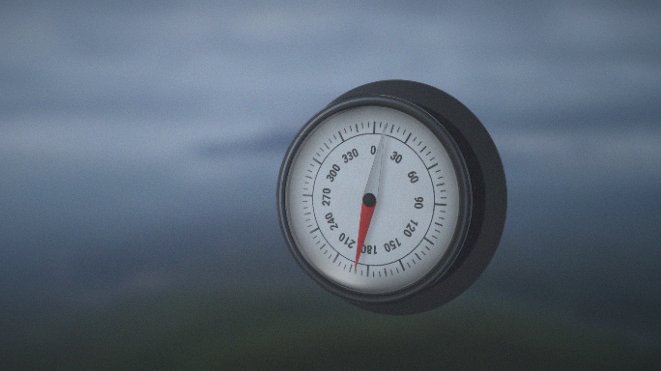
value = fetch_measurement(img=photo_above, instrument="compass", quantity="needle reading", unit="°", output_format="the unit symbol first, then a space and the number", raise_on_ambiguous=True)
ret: ° 190
